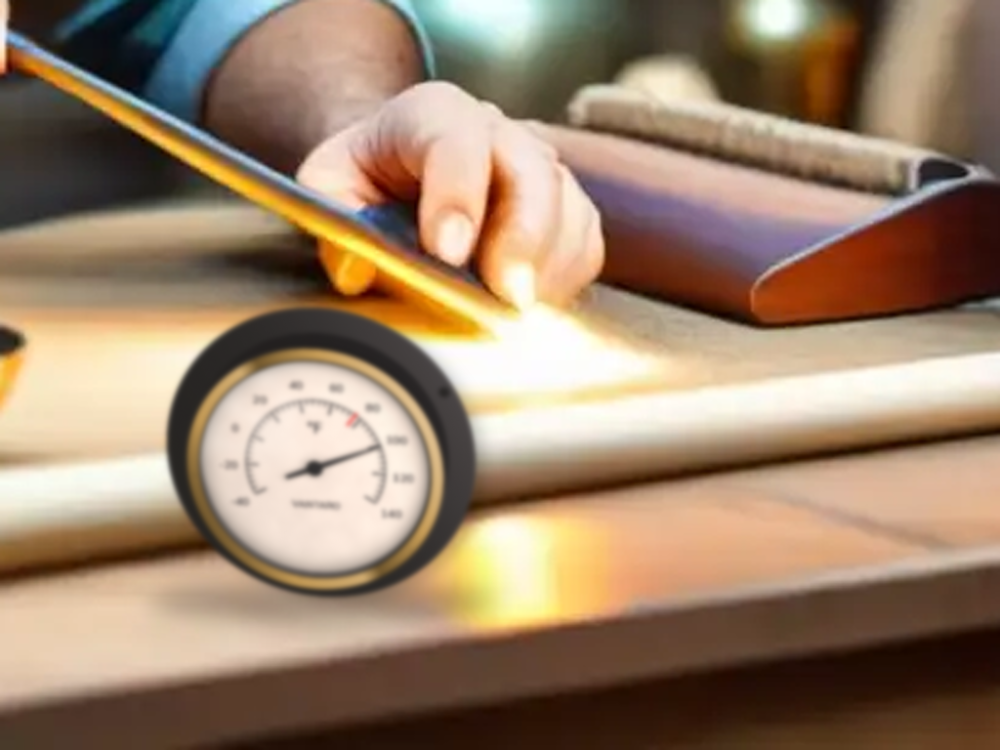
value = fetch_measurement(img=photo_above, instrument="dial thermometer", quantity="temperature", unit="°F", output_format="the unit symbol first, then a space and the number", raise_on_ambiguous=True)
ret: °F 100
